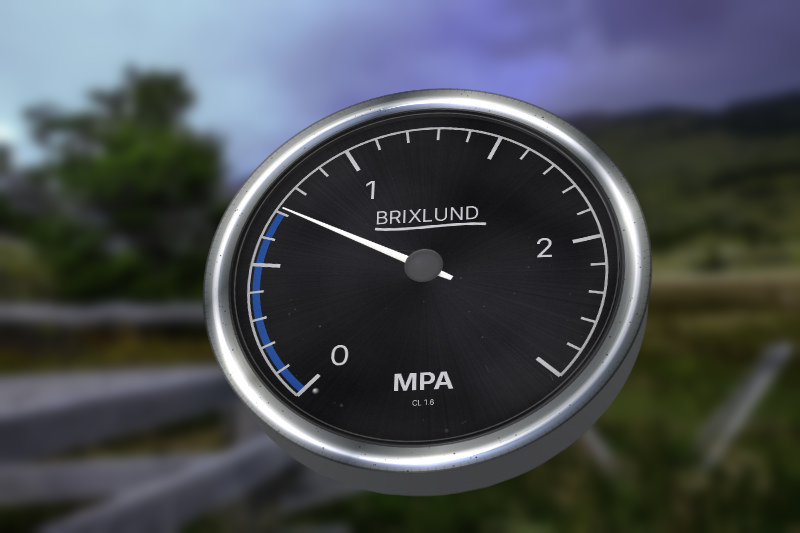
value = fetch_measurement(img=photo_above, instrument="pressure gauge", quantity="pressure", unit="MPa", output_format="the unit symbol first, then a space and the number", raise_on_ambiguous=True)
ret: MPa 0.7
